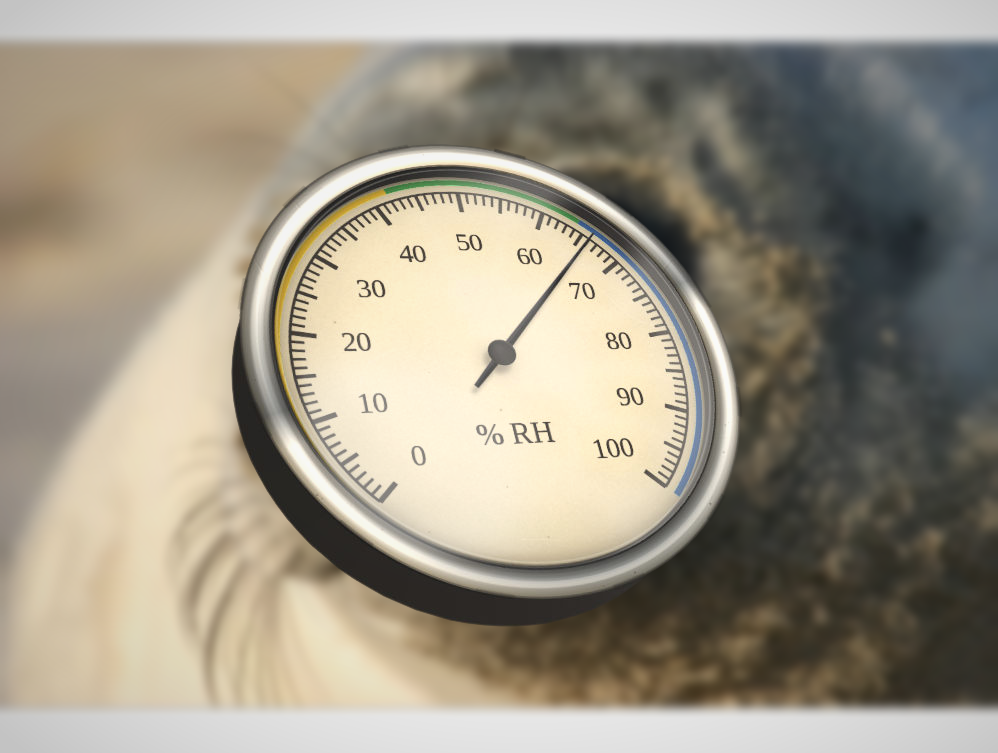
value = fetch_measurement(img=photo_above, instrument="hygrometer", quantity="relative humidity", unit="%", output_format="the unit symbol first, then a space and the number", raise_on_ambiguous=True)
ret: % 66
